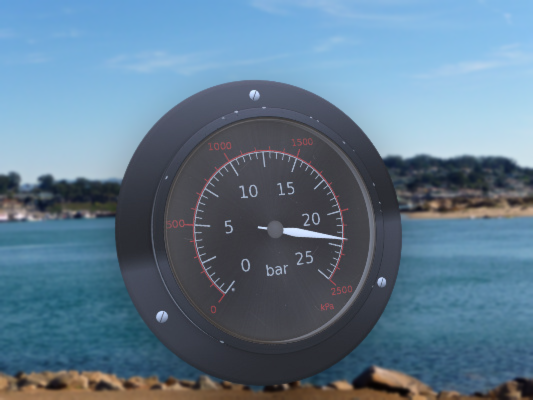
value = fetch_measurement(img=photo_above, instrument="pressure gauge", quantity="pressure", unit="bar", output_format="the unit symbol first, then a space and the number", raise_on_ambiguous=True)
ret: bar 22
